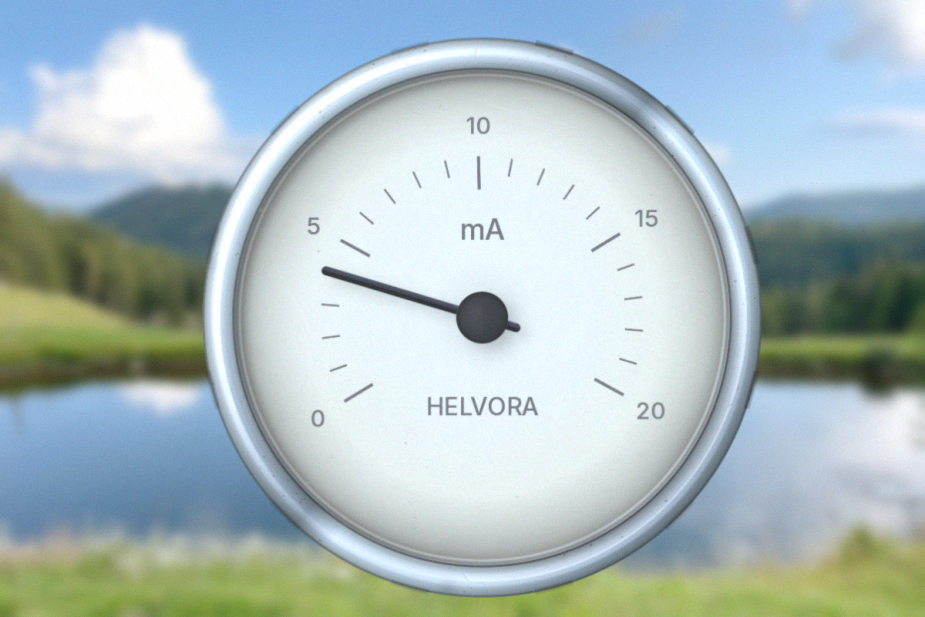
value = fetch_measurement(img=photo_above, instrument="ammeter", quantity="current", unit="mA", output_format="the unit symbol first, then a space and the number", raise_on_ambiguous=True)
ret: mA 4
